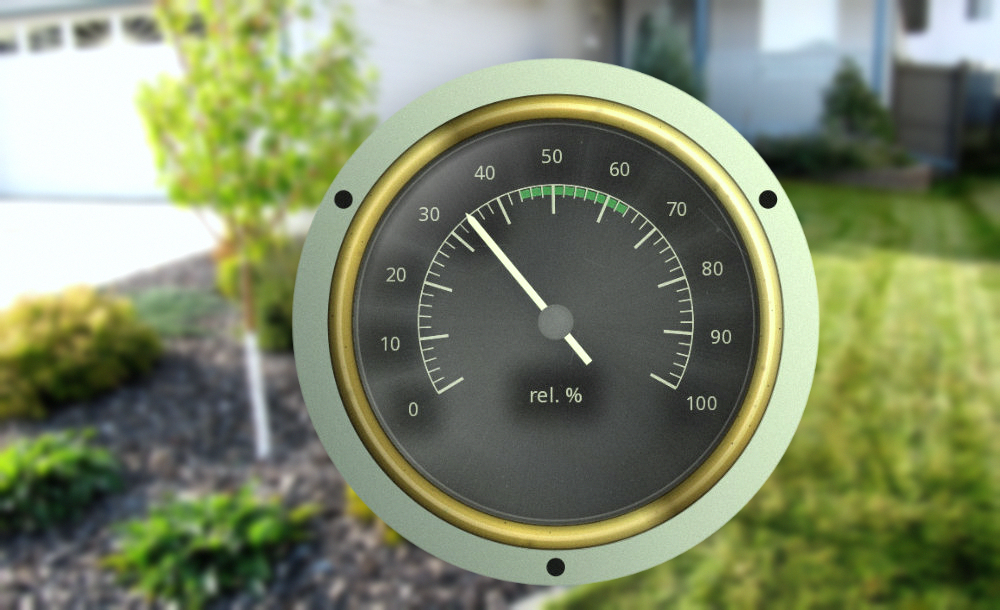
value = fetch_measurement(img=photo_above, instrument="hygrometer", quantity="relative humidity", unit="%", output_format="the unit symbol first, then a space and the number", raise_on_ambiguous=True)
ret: % 34
